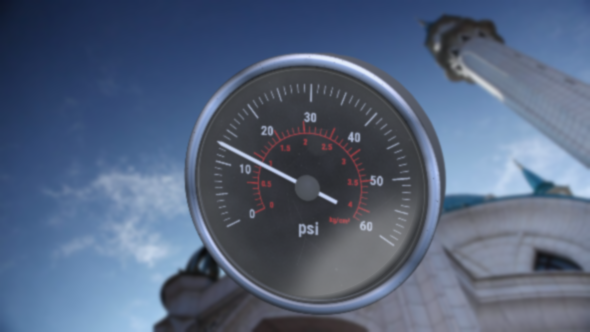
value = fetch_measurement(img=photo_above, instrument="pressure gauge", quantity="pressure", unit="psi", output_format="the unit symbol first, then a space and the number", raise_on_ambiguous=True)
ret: psi 13
